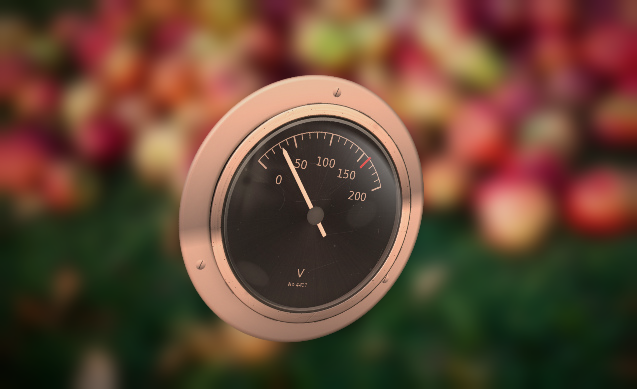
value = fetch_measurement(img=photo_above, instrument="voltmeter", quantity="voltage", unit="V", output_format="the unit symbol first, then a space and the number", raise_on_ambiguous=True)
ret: V 30
